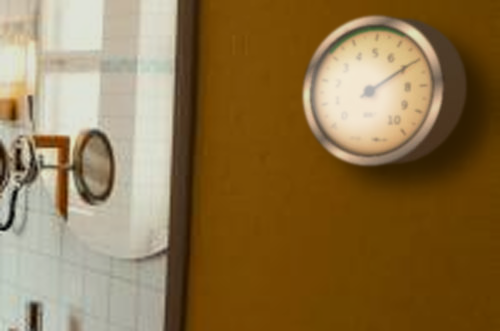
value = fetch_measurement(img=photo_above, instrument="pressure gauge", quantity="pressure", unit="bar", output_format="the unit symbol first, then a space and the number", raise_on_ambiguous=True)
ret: bar 7
